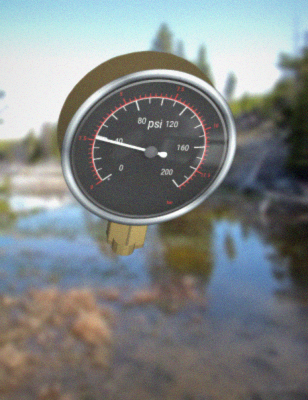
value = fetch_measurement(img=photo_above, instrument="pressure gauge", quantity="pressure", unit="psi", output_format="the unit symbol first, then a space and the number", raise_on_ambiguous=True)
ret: psi 40
